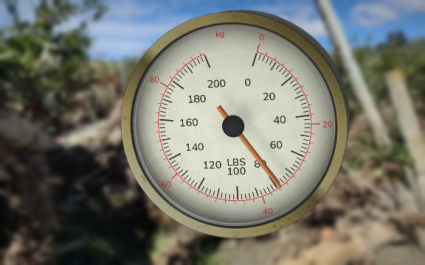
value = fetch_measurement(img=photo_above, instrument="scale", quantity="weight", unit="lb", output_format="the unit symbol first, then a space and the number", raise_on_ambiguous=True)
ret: lb 78
